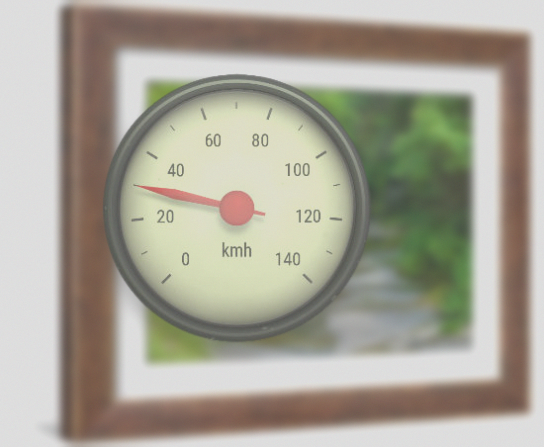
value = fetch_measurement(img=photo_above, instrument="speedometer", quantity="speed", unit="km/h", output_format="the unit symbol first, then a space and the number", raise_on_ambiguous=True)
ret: km/h 30
